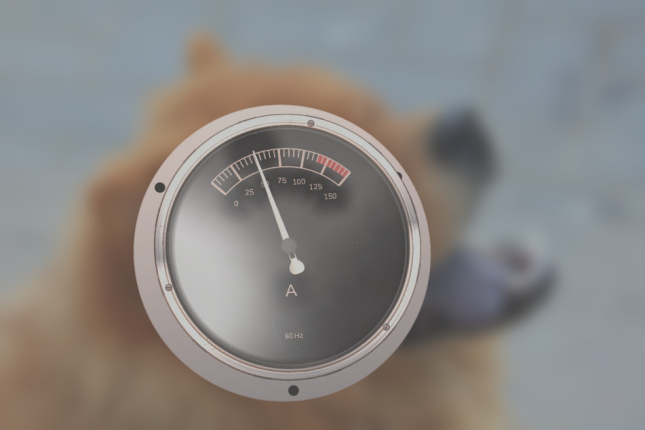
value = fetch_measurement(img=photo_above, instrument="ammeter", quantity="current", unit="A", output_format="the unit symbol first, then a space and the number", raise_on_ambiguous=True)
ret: A 50
